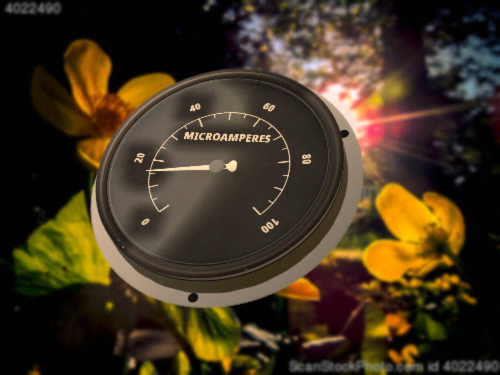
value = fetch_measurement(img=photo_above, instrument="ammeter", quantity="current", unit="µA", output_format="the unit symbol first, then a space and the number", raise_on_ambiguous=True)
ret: µA 15
